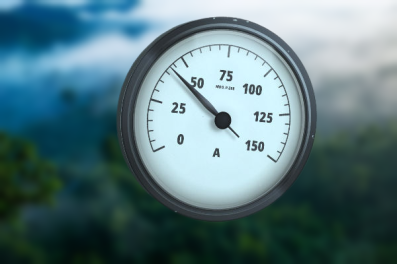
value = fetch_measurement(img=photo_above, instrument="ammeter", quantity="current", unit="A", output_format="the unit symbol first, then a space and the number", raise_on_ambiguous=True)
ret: A 42.5
